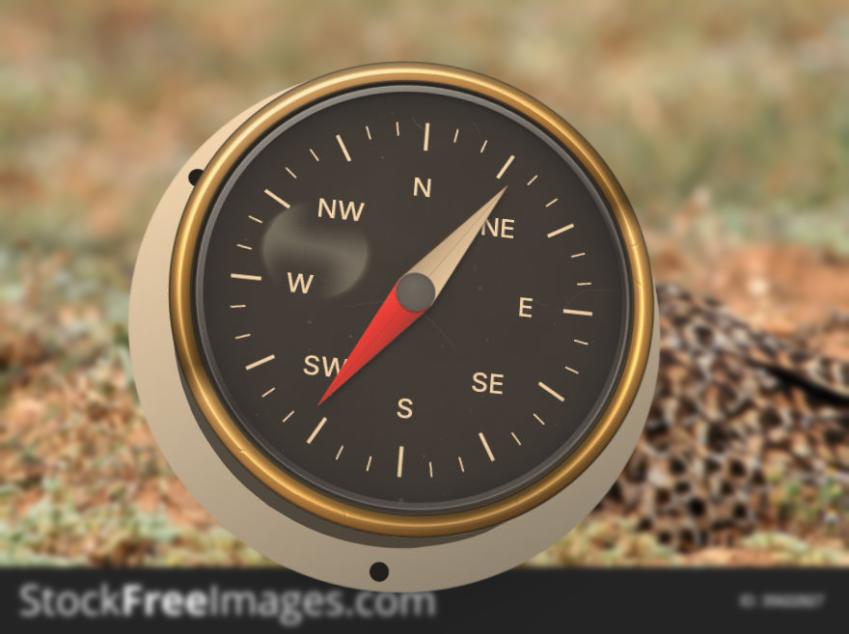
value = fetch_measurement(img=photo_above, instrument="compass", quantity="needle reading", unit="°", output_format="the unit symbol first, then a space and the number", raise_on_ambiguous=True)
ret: ° 215
